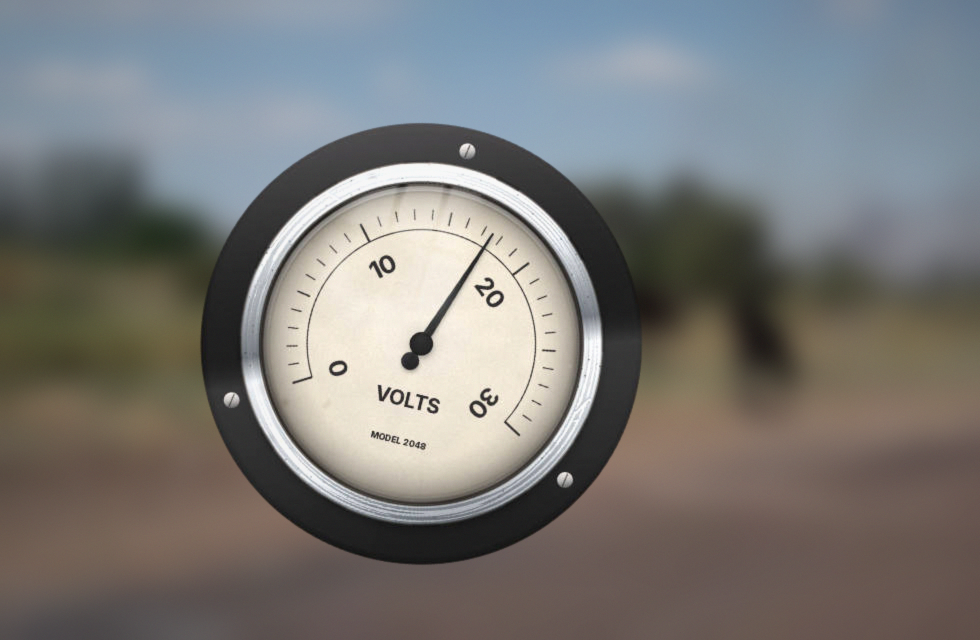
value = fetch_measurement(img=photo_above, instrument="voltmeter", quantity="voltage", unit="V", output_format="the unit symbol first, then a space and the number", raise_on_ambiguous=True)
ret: V 17.5
